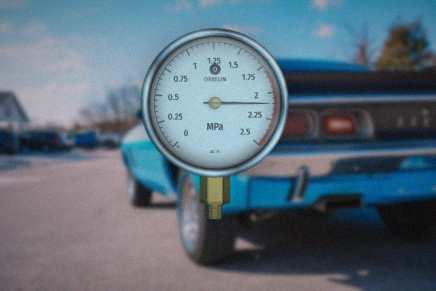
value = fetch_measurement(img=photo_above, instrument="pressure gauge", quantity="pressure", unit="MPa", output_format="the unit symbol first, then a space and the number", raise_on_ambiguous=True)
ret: MPa 2.1
